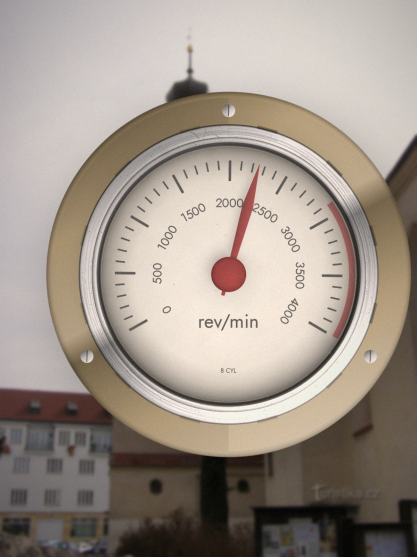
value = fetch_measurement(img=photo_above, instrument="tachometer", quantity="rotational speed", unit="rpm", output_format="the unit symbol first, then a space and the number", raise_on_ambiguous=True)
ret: rpm 2250
